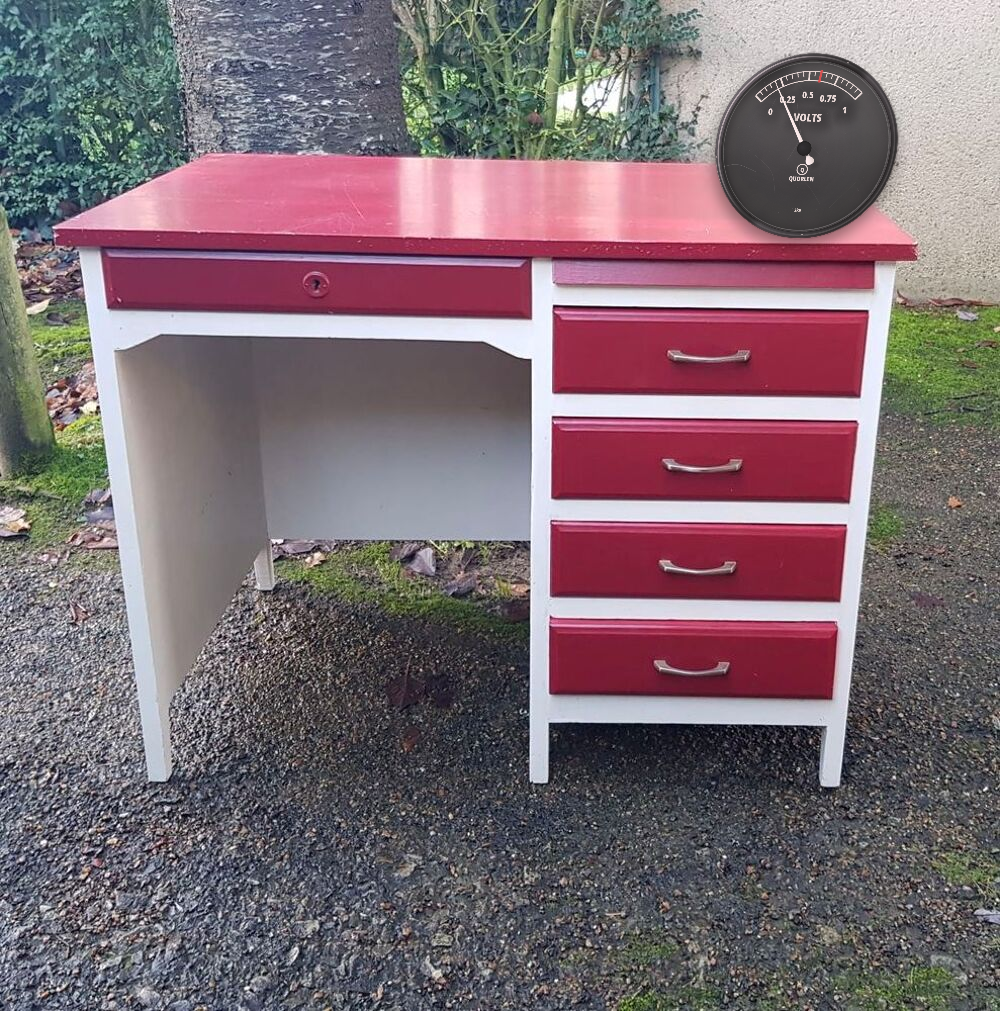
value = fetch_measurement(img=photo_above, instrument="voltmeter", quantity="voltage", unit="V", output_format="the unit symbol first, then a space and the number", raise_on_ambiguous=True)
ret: V 0.2
